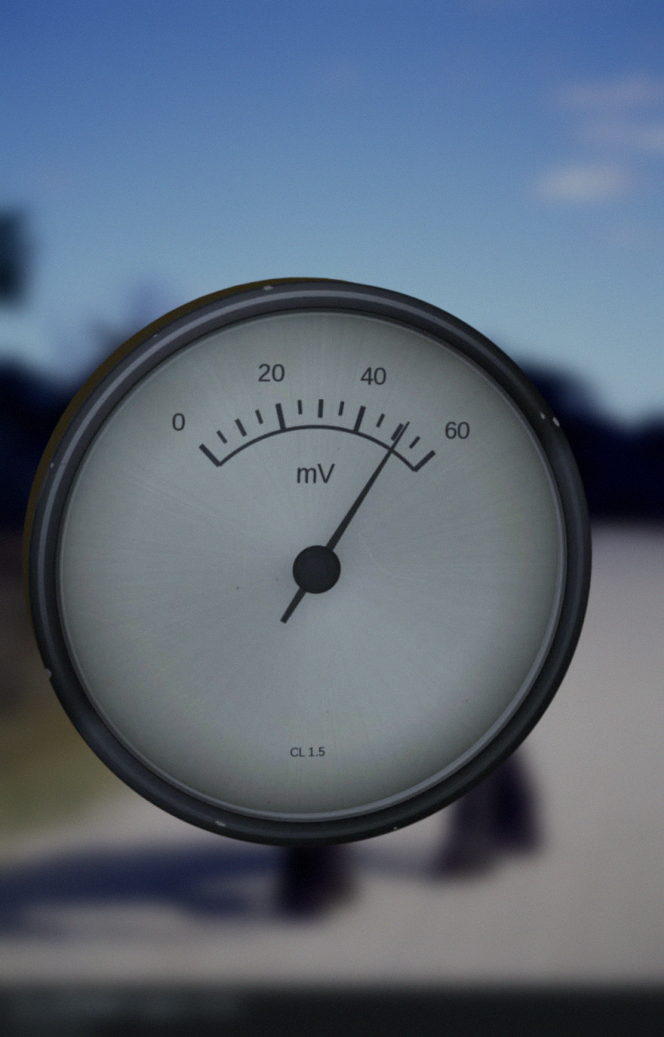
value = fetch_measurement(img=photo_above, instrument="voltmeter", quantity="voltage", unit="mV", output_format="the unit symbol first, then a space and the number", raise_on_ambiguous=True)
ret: mV 50
